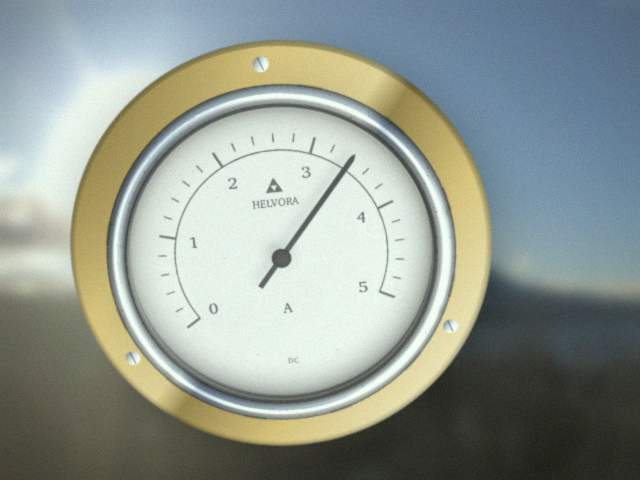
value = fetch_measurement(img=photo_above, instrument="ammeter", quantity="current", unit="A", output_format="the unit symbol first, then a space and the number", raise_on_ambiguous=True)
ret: A 3.4
